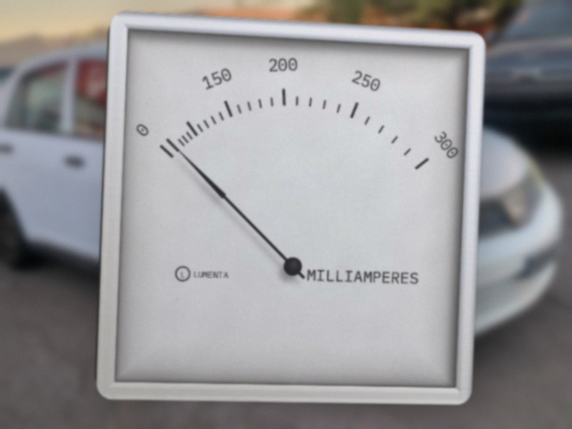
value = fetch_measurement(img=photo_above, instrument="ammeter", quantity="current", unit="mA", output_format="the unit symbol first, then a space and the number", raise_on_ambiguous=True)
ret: mA 50
